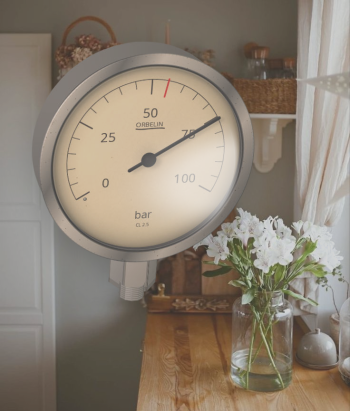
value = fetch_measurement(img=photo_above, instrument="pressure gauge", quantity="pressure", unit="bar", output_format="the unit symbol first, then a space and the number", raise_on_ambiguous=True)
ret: bar 75
